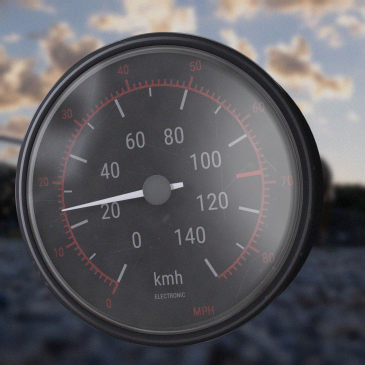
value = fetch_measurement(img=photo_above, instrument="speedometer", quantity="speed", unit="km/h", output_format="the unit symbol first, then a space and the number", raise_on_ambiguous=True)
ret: km/h 25
